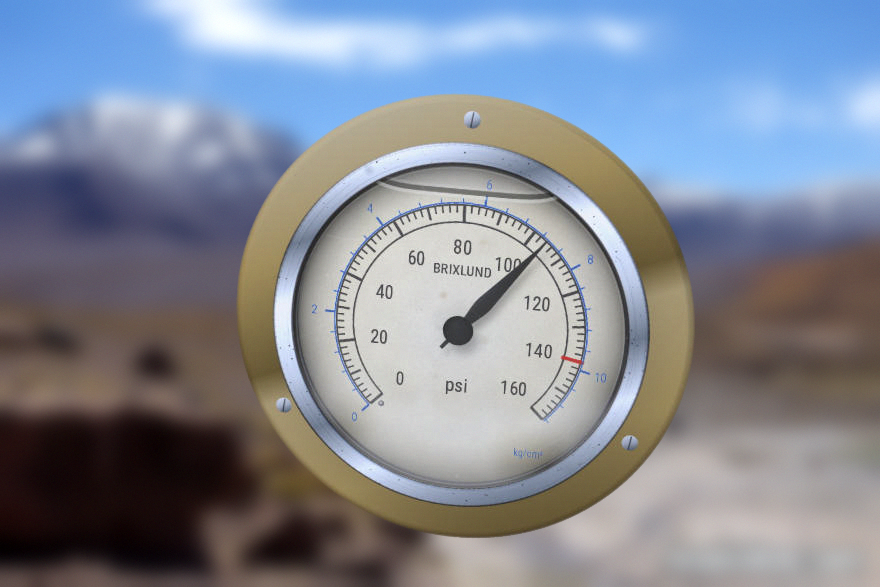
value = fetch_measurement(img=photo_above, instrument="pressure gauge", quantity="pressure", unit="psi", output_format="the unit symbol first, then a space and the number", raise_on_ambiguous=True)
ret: psi 104
